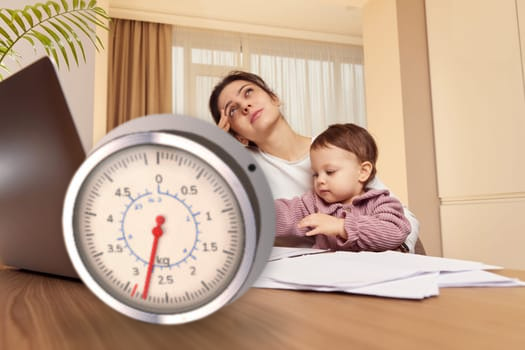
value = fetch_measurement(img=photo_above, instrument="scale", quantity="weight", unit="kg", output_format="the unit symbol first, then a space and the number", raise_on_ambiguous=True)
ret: kg 2.75
